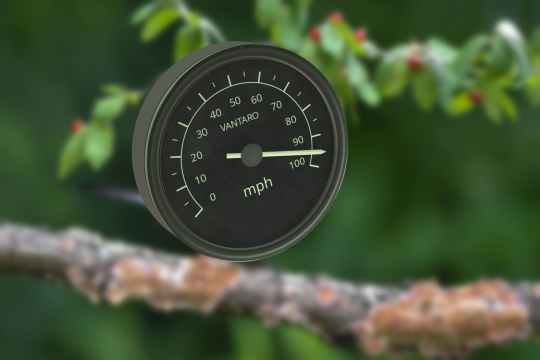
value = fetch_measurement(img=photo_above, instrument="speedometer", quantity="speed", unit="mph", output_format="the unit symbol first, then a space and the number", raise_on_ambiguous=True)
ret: mph 95
